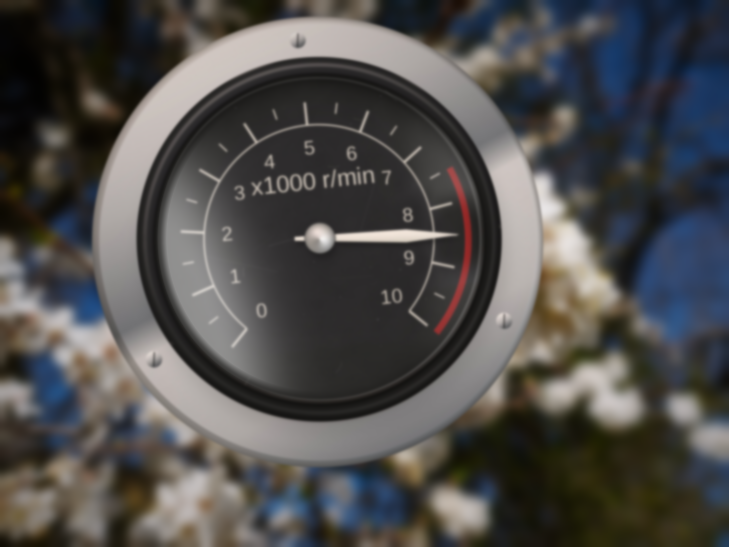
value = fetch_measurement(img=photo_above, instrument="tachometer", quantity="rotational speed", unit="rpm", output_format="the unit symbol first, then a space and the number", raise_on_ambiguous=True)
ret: rpm 8500
